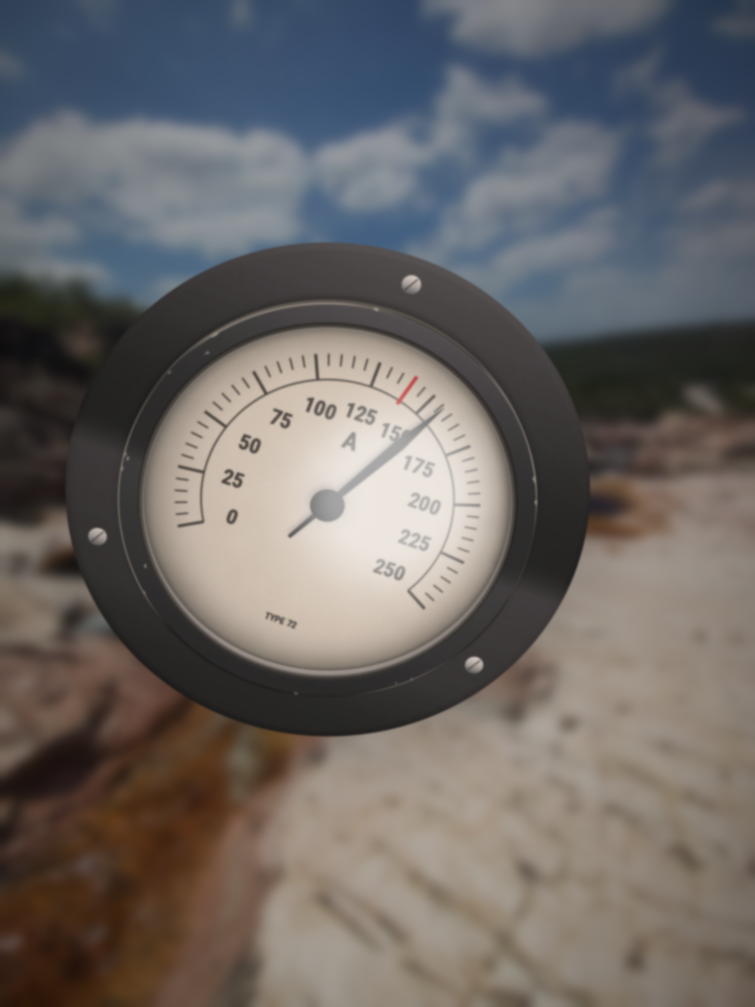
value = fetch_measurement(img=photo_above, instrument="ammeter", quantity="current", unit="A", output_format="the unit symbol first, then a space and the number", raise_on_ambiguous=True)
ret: A 155
